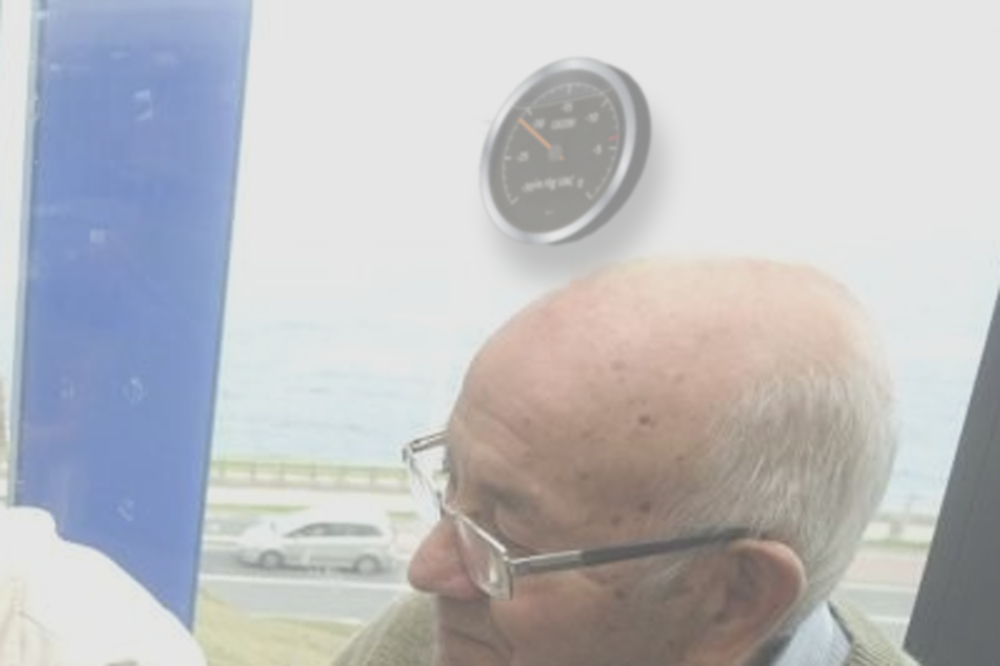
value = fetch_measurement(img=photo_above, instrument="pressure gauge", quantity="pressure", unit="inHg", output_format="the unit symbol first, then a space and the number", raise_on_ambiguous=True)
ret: inHg -21
